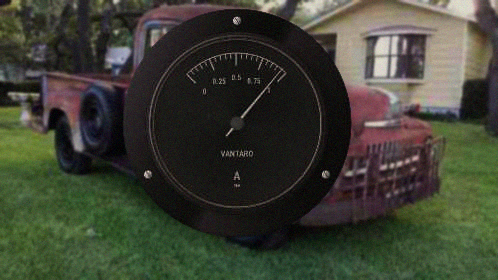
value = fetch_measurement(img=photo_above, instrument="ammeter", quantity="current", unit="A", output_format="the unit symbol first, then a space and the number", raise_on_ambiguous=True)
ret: A 0.95
